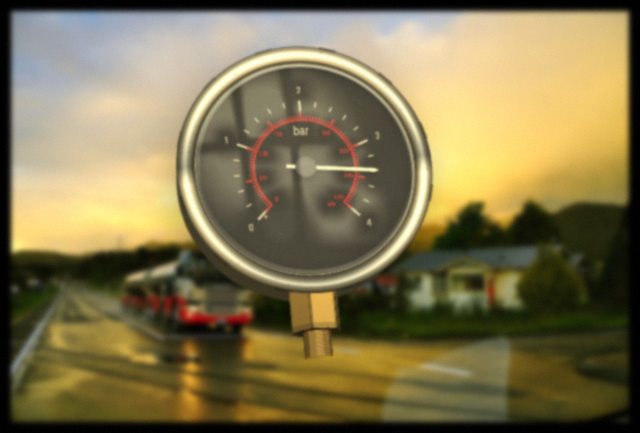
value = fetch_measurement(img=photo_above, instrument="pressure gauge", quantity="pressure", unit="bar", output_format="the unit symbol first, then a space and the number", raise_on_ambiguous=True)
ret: bar 3.4
